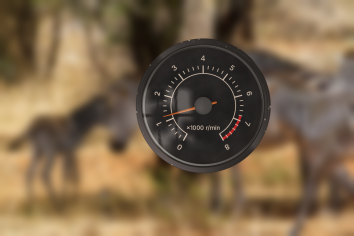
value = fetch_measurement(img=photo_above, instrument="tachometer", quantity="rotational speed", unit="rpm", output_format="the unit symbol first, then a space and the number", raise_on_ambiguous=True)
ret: rpm 1200
